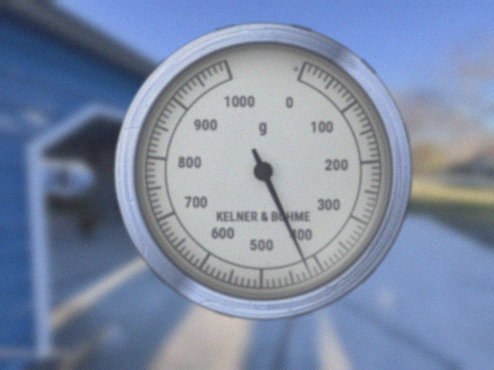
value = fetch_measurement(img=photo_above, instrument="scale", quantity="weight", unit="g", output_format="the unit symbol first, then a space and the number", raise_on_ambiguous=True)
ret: g 420
